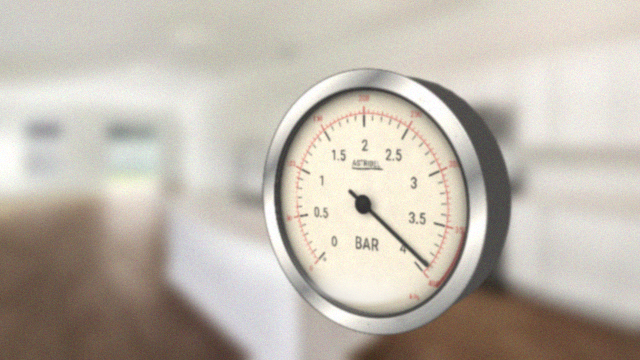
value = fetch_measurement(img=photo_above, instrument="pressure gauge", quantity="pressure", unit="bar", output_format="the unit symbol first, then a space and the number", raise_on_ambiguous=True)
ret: bar 3.9
